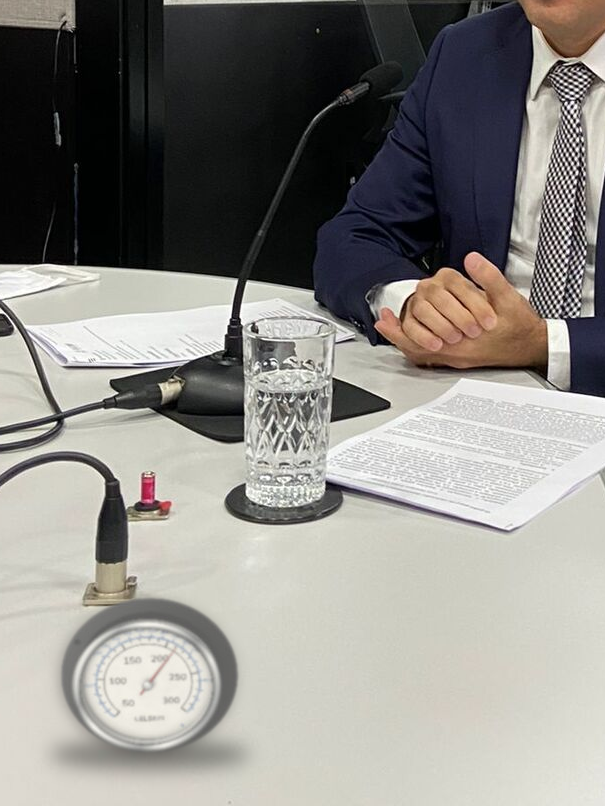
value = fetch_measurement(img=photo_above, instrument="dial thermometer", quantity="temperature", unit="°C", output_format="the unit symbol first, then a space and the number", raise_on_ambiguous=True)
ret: °C 210
